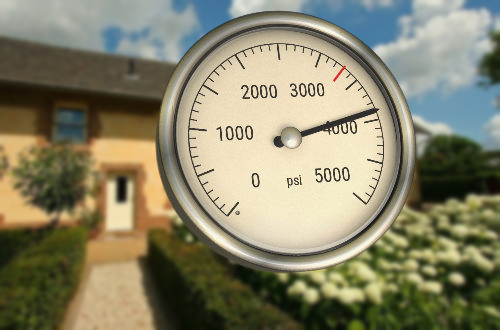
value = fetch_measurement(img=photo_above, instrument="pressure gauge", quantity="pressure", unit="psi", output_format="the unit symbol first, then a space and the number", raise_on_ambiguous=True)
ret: psi 3900
